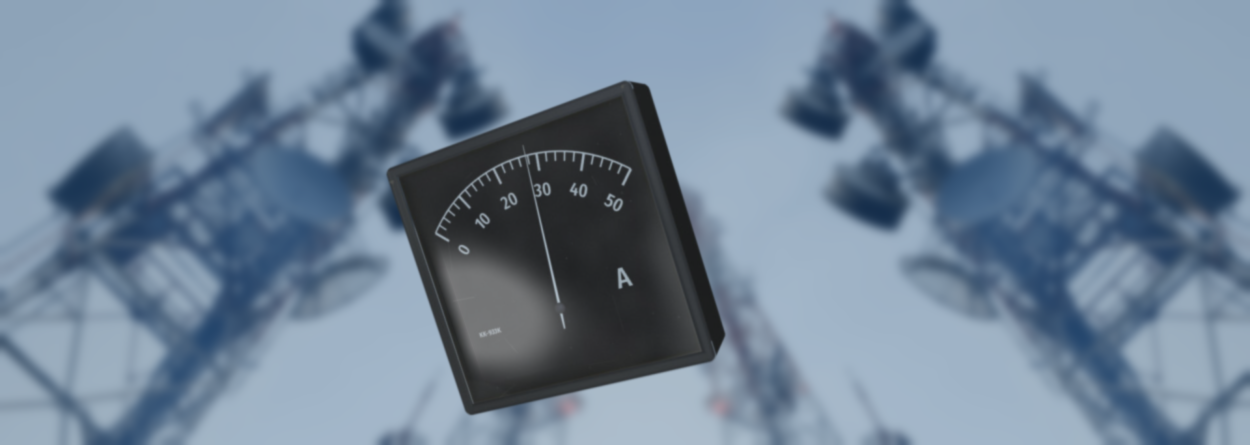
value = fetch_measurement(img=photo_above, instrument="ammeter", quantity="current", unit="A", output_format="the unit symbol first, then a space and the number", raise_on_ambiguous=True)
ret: A 28
